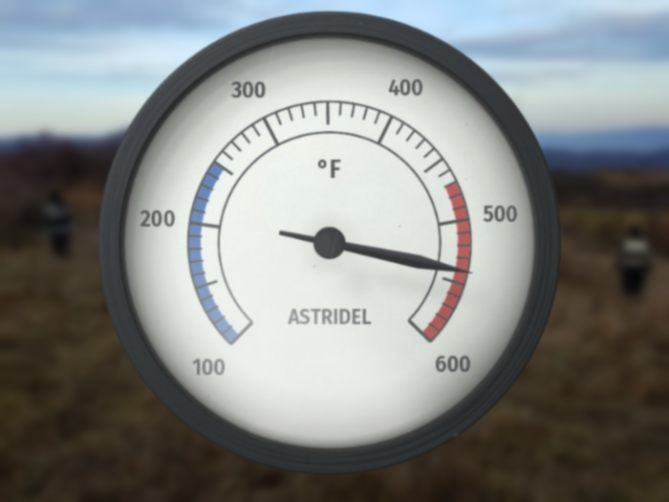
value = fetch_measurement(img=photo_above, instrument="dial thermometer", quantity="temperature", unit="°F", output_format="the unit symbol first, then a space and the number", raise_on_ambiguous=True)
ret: °F 540
